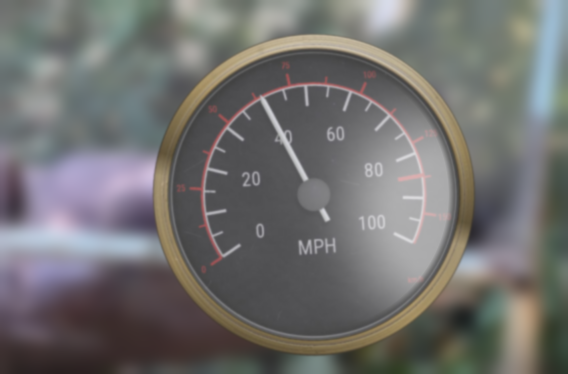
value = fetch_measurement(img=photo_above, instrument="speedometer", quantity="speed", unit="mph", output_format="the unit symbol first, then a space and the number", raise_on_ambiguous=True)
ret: mph 40
